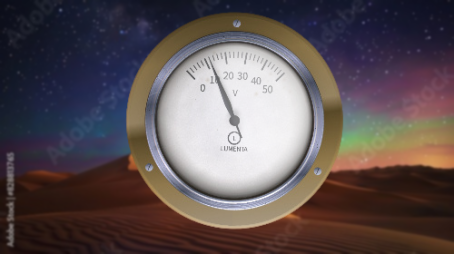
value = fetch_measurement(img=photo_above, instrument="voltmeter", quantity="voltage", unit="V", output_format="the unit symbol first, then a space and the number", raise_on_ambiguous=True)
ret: V 12
